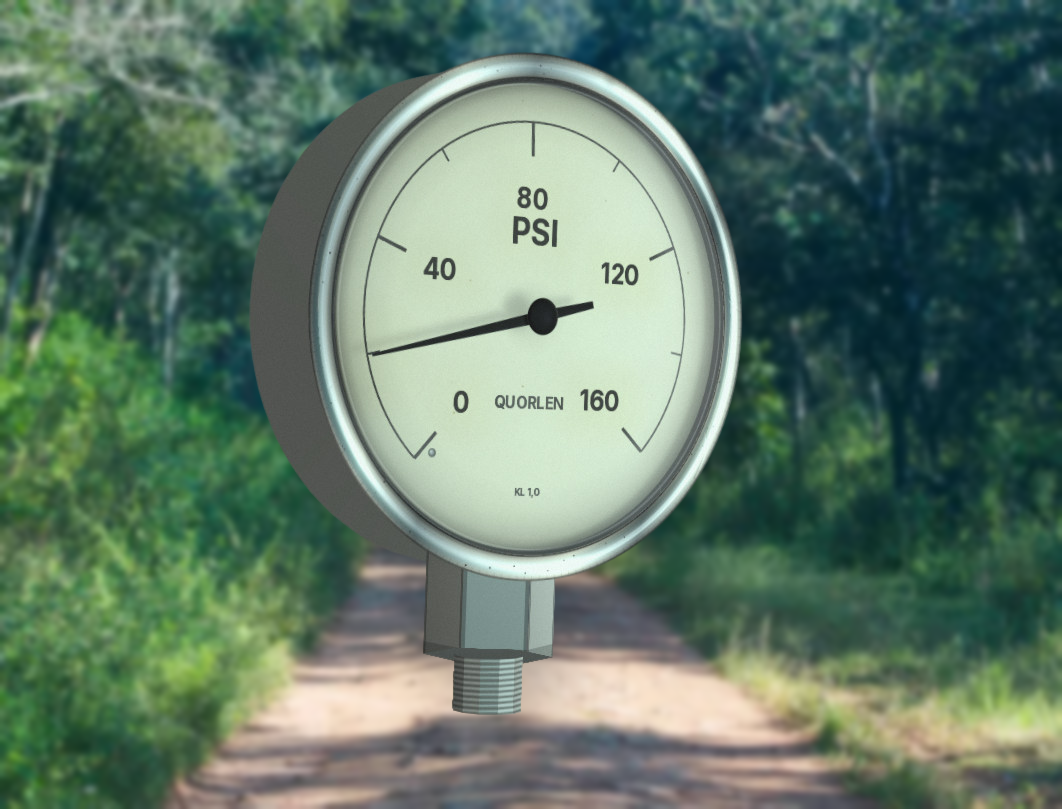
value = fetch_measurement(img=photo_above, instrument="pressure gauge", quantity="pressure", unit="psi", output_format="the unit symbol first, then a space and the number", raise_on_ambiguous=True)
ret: psi 20
